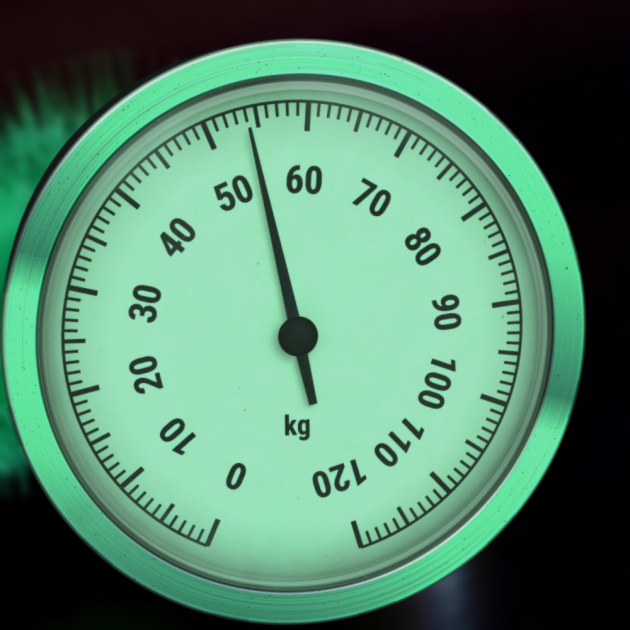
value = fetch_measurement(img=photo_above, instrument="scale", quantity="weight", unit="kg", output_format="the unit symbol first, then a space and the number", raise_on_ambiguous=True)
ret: kg 54
